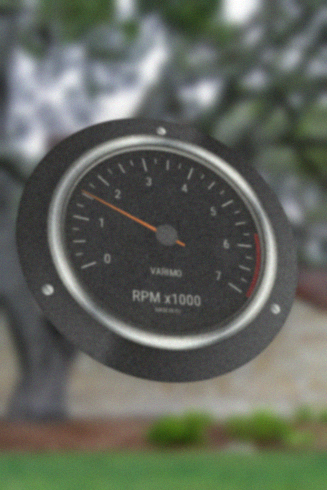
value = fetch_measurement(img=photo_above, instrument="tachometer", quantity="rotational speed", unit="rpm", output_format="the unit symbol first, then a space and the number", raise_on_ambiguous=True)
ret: rpm 1500
